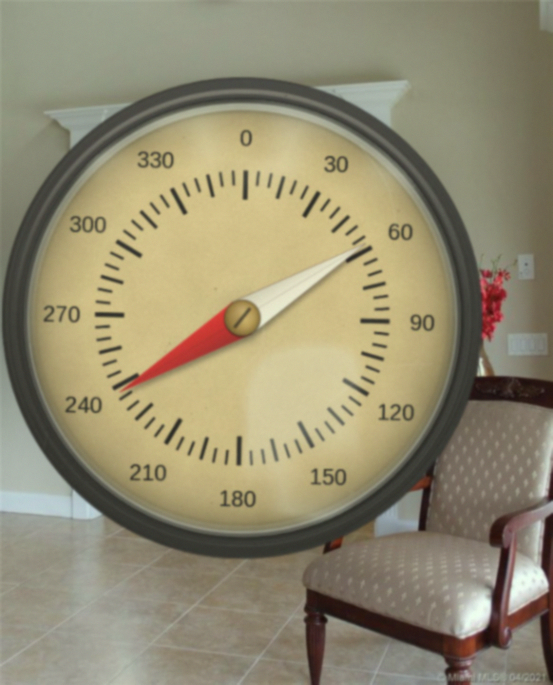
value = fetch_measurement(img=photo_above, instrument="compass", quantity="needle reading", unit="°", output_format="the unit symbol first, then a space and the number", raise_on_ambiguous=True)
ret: ° 237.5
